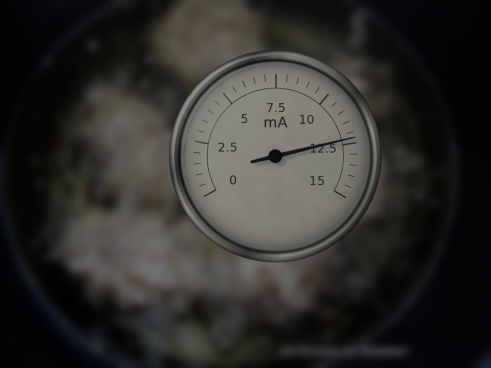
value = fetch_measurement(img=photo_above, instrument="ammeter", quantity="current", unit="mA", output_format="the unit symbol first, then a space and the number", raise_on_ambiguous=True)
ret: mA 12.25
